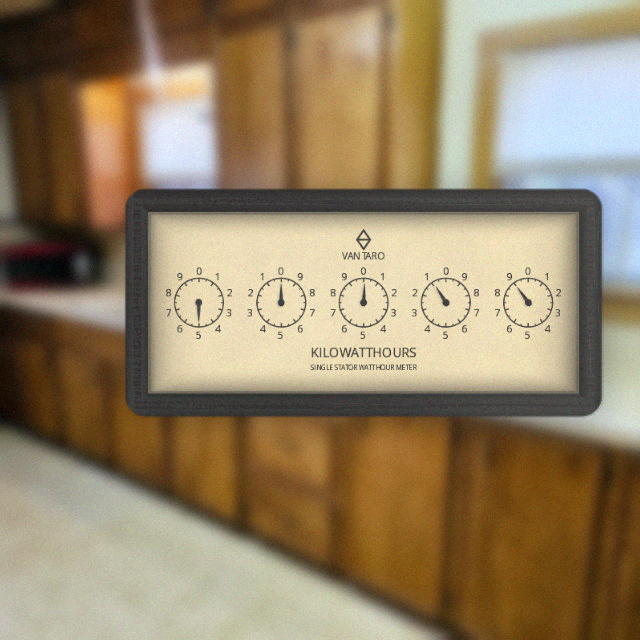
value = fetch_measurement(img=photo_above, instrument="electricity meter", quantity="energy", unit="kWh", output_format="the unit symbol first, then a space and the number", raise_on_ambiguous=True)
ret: kWh 50009
